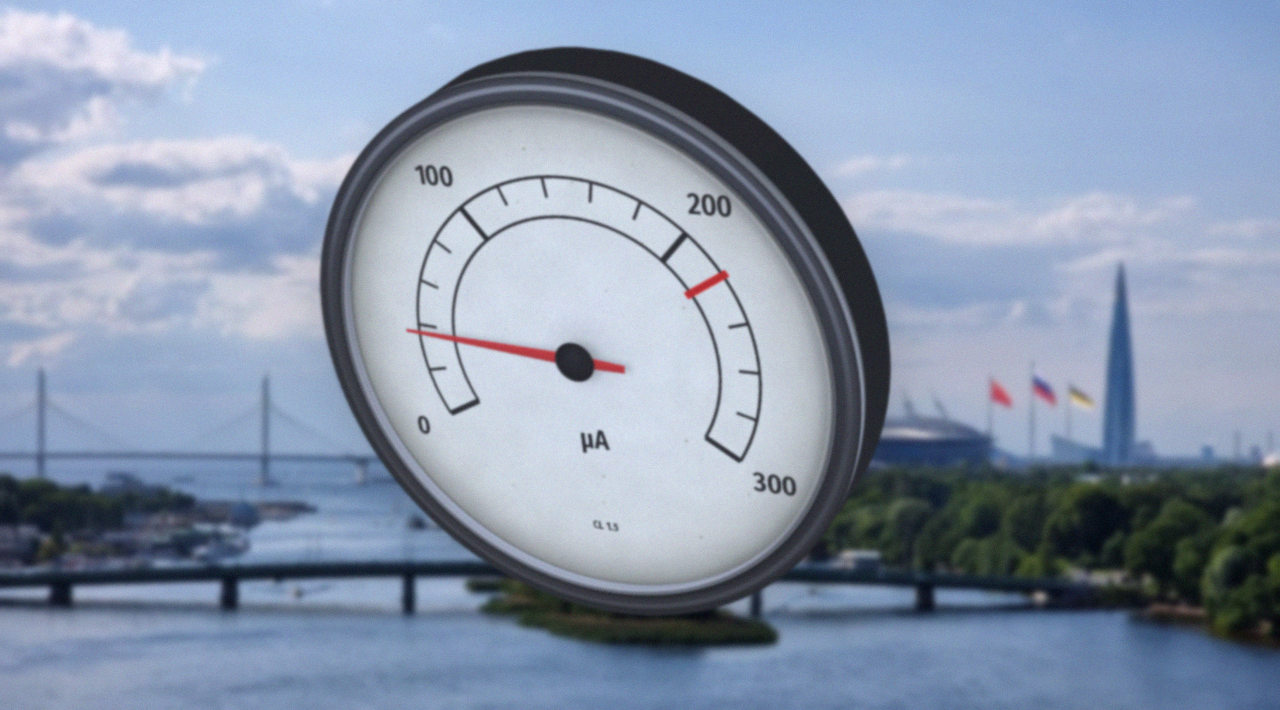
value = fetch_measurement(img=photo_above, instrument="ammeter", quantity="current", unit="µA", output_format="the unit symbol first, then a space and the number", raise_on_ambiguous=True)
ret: µA 40
